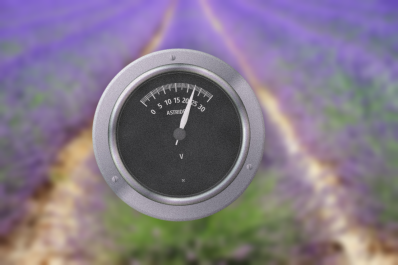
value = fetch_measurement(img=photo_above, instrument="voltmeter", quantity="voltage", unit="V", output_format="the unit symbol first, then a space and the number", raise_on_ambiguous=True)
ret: V 22.5
